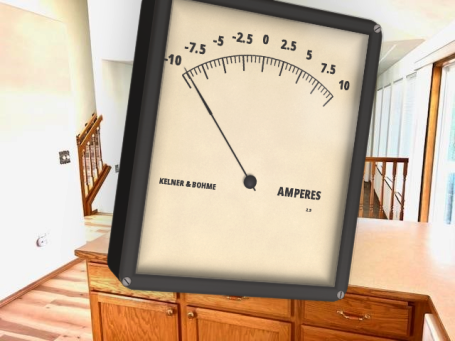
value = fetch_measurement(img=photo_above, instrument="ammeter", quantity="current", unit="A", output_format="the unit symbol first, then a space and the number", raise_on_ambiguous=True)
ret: A -9.5
